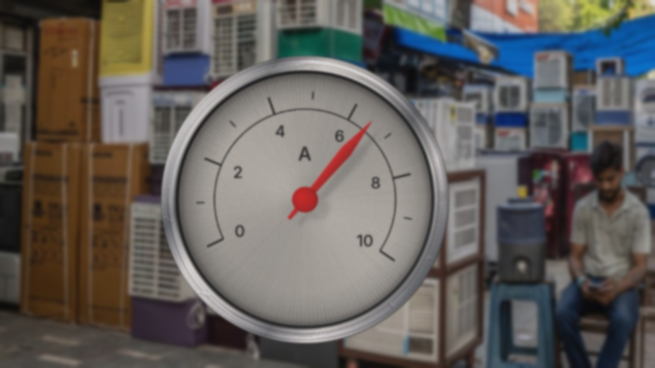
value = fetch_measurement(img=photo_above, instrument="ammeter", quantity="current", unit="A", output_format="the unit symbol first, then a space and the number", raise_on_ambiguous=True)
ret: A 6.5
